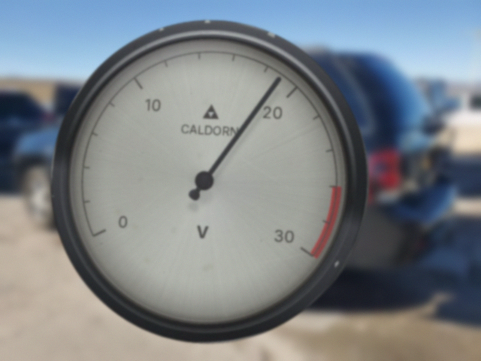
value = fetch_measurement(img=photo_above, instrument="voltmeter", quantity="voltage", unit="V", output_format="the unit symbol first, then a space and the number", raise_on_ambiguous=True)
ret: V 19
